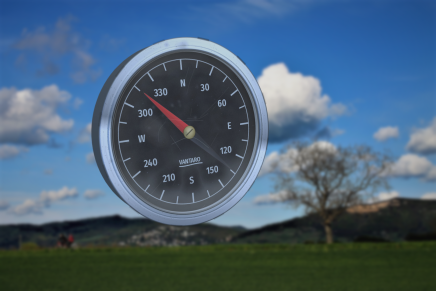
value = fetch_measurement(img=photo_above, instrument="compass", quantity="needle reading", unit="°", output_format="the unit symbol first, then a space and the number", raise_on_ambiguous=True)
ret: ° 315
